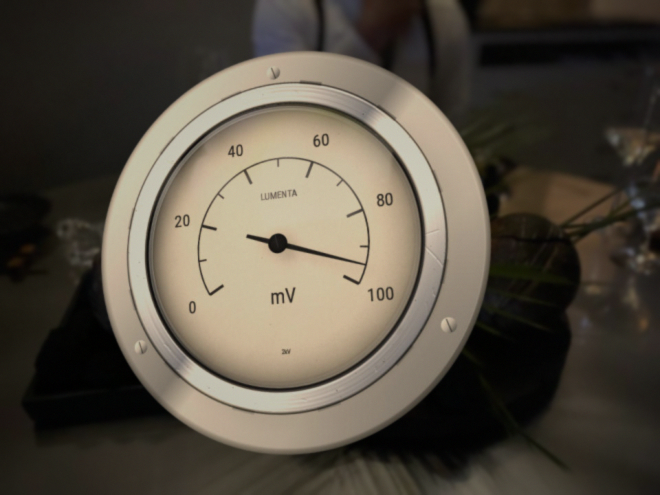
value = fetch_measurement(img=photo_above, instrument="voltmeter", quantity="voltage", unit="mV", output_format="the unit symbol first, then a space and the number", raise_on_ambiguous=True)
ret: mV 95
